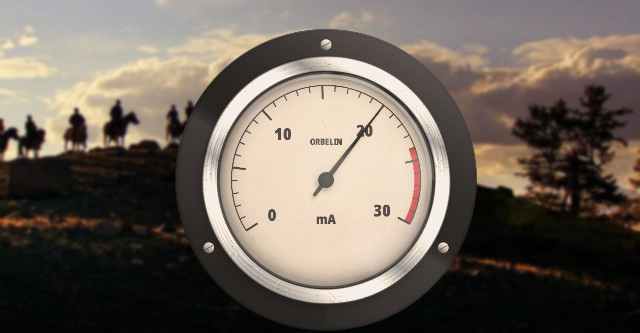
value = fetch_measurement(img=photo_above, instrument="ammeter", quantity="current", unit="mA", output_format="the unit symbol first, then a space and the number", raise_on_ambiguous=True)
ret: mA 20
